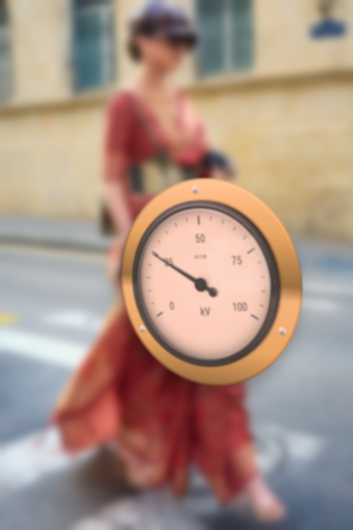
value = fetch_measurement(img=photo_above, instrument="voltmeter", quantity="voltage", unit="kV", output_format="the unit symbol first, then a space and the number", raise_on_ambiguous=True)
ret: kV 25
